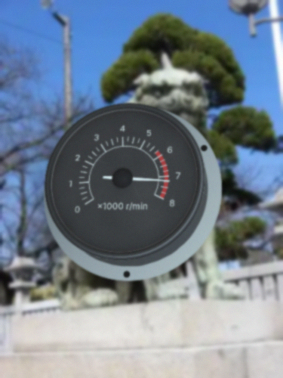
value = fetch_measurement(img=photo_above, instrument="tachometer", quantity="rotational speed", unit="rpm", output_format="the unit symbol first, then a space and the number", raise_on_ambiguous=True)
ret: rpm 7250
